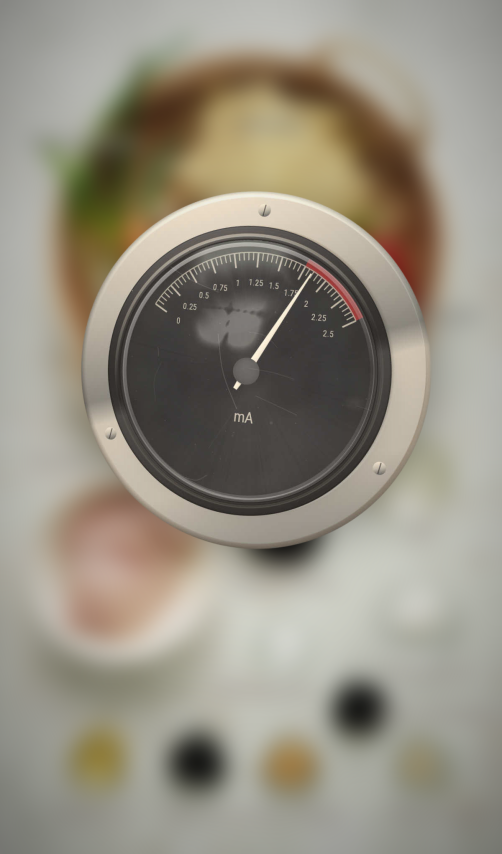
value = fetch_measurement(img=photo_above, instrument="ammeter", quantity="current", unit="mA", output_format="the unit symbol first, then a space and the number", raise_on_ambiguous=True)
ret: mA 1.85
